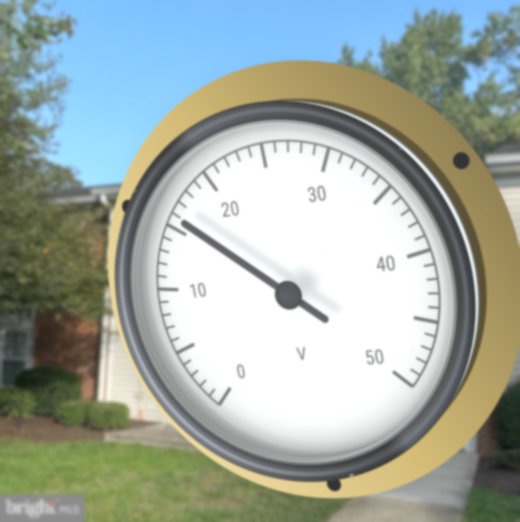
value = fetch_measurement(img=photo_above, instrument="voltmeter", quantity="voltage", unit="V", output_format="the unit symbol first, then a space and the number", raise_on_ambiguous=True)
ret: V 16
